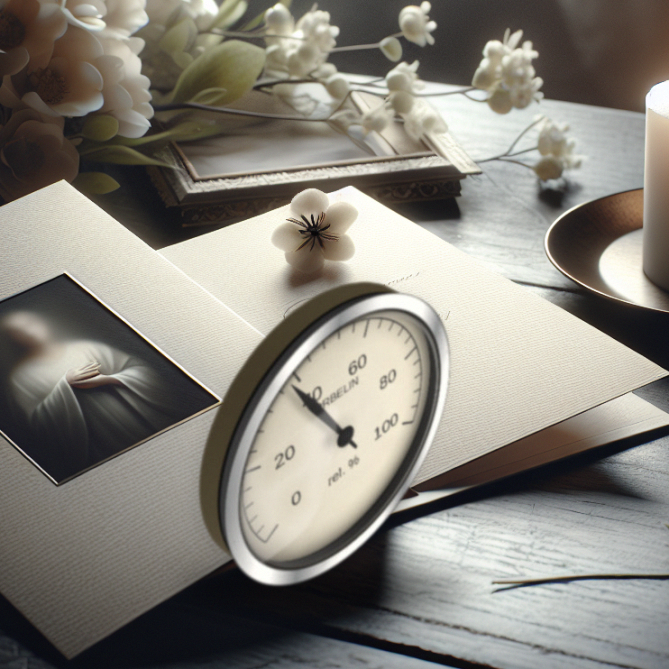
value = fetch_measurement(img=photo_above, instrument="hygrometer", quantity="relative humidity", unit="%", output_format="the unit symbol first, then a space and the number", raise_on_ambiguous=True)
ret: % 38
